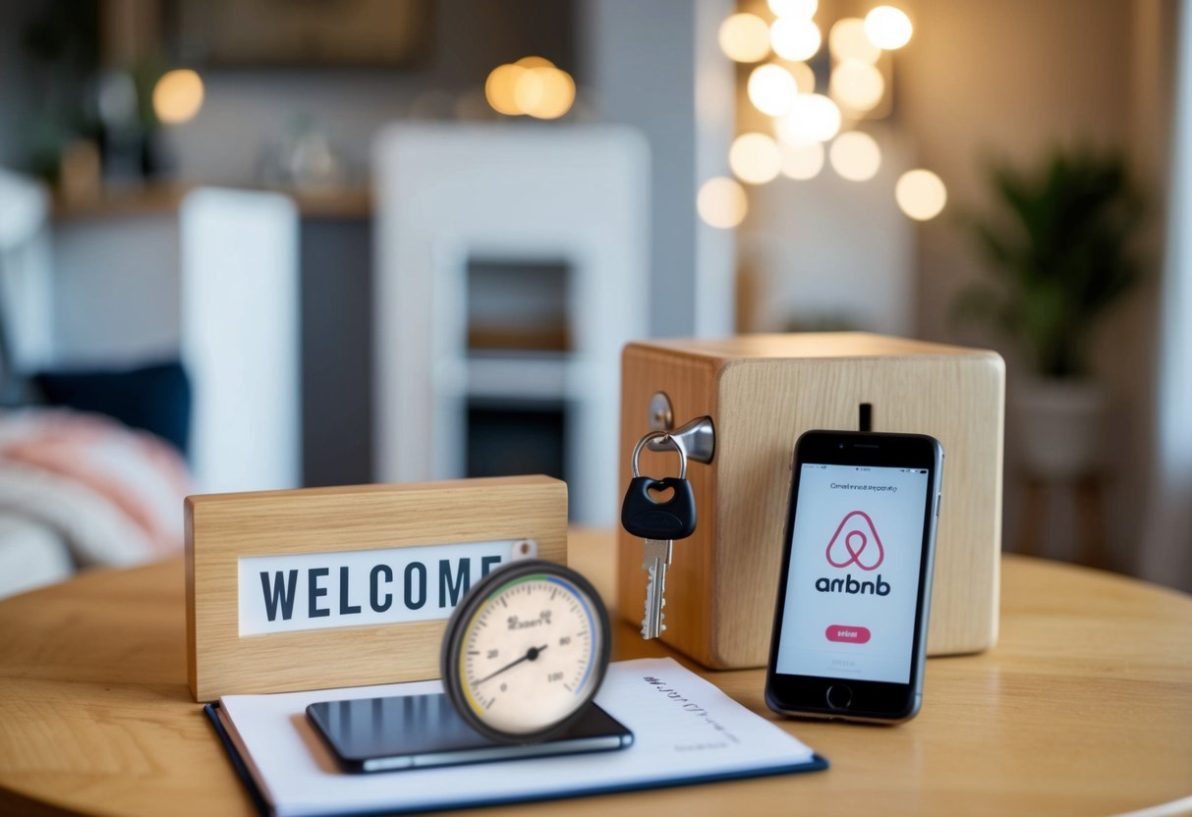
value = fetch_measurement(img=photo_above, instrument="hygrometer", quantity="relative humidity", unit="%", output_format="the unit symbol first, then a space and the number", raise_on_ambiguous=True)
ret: % 10
